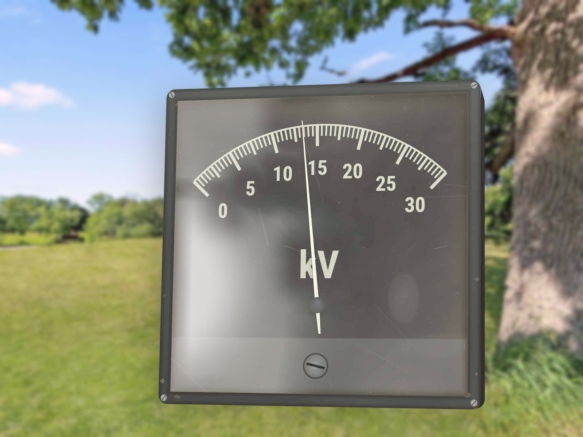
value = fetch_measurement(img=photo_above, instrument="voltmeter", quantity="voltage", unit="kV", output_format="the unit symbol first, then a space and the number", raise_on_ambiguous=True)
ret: kV 13.5
